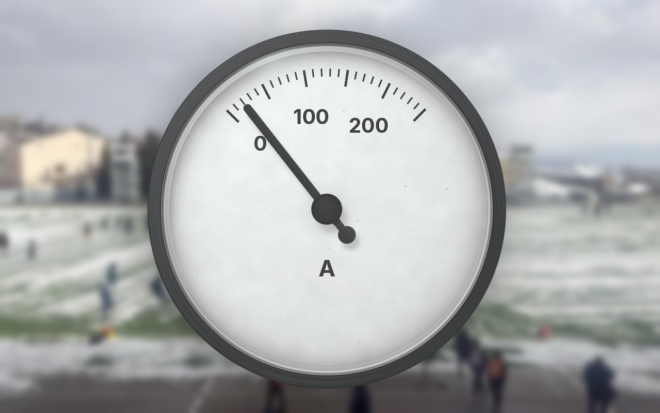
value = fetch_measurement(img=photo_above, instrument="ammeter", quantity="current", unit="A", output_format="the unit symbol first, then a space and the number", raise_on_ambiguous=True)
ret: A 20
